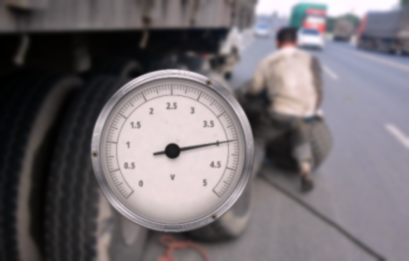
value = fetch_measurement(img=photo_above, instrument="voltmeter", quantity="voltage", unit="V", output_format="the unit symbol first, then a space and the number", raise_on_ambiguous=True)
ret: V 4
